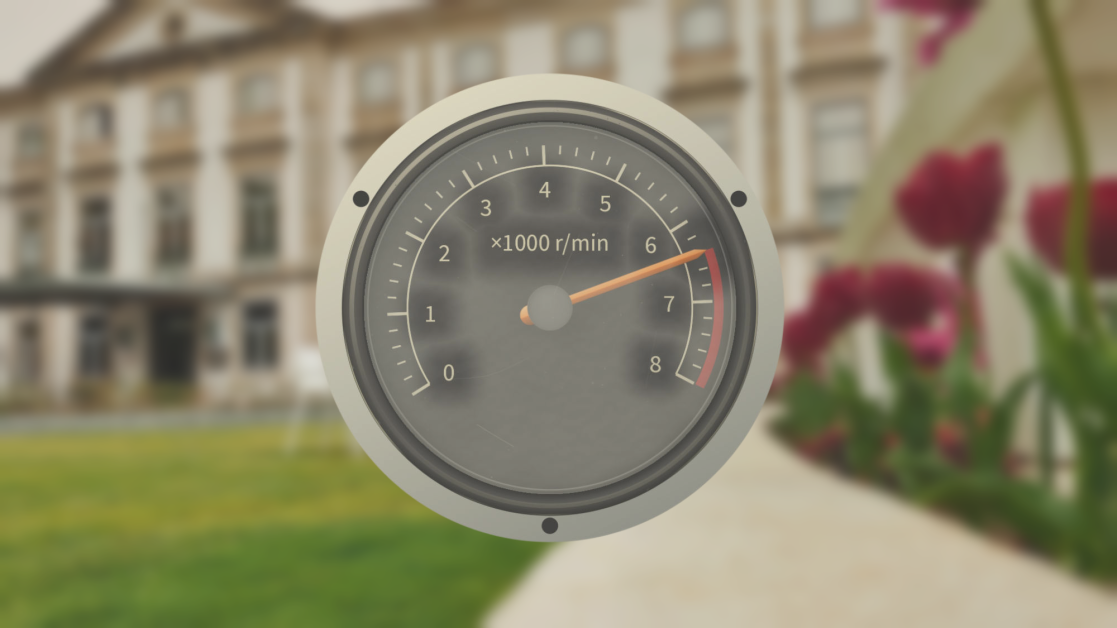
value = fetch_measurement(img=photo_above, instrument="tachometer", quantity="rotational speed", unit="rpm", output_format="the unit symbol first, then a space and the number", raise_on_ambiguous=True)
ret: rpm 6400
